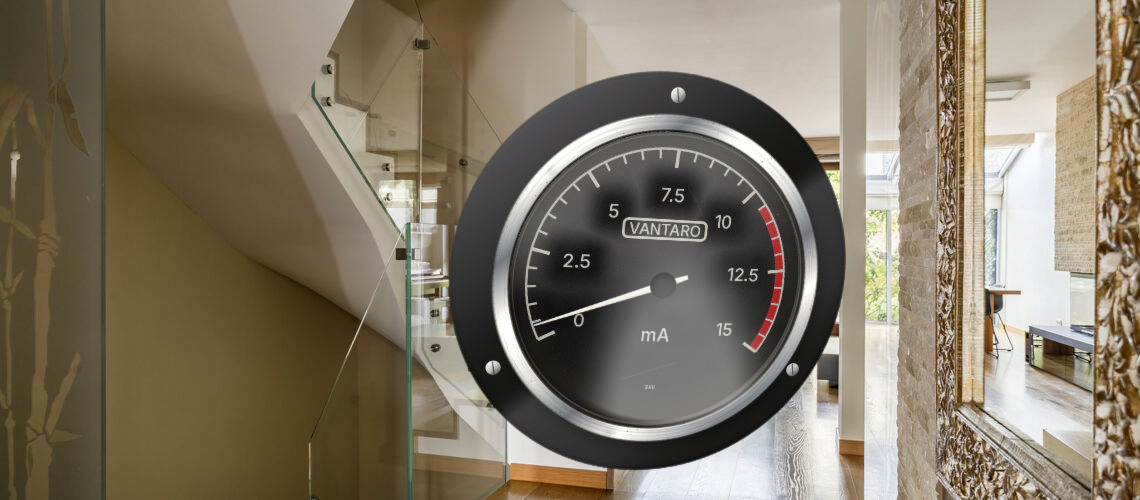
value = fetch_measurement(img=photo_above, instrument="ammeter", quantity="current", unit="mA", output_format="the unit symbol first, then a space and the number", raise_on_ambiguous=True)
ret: mA 0.5
